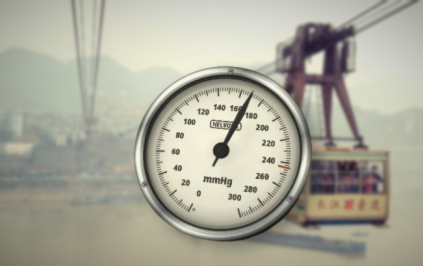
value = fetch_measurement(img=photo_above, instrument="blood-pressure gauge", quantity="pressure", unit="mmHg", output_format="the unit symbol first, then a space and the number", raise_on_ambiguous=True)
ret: mmHg 170
